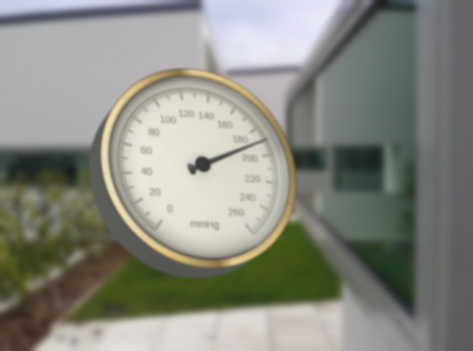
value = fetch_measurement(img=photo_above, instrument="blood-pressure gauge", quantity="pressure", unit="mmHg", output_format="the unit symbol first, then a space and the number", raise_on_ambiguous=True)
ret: mmHg 190
